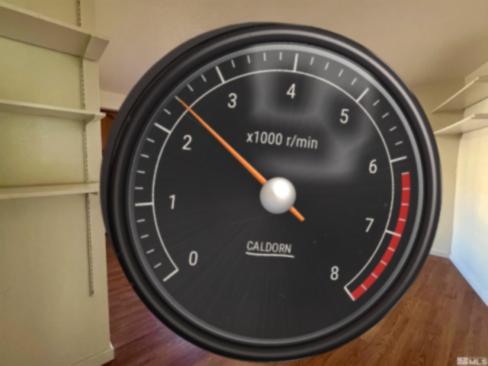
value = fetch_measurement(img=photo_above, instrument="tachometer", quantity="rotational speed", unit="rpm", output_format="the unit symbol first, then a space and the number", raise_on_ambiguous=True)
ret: rpm 2400
